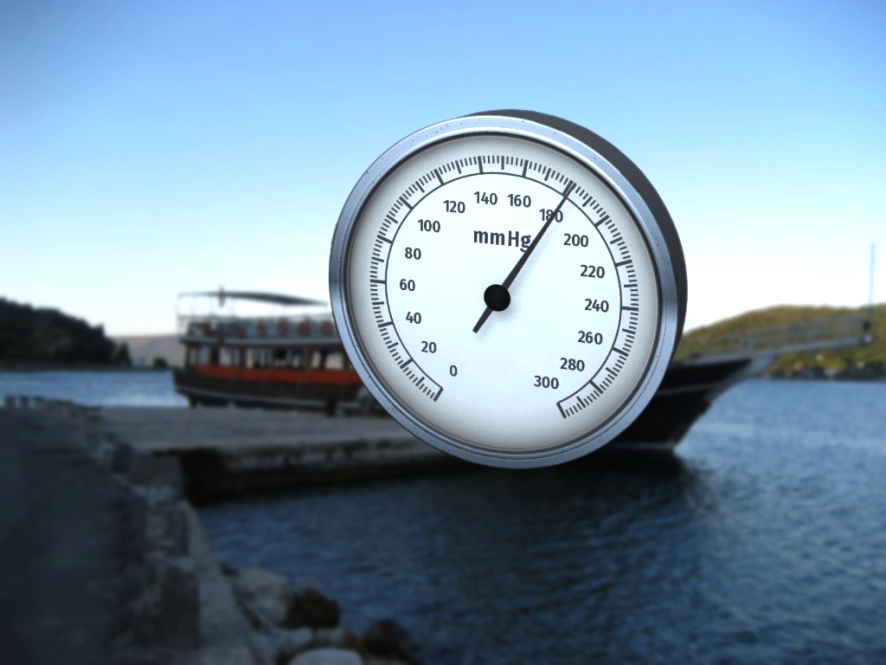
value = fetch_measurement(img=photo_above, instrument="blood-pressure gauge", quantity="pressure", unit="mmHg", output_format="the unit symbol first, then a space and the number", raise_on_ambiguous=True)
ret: mmHg 182
